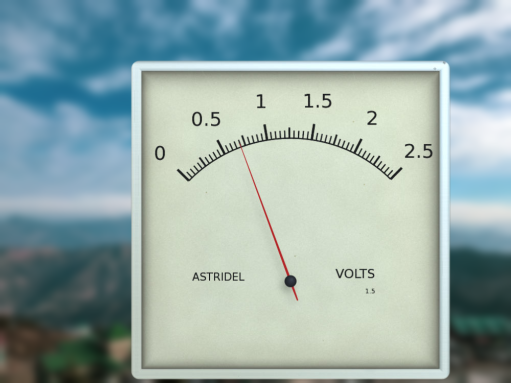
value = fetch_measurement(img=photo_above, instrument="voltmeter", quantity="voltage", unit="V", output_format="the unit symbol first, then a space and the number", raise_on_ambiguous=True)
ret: V 0.7
